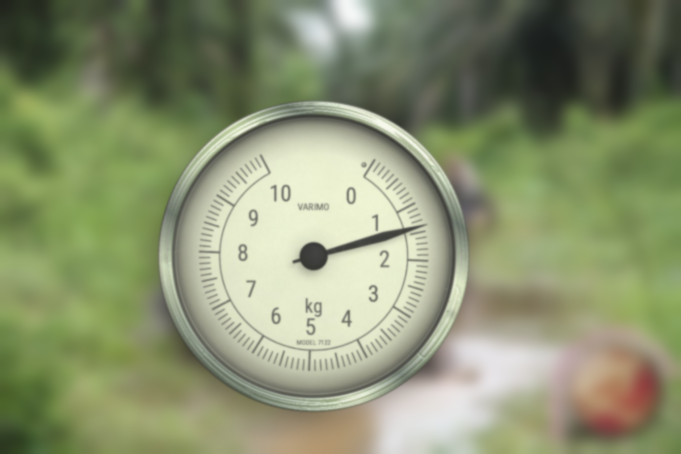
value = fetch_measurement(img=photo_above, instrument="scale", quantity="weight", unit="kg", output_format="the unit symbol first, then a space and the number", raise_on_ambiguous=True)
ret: kg 1.4
